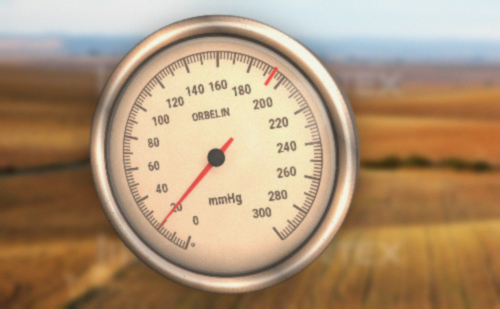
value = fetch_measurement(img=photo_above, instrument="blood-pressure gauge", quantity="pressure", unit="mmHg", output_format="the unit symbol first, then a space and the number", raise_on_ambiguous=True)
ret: mmHg 20
